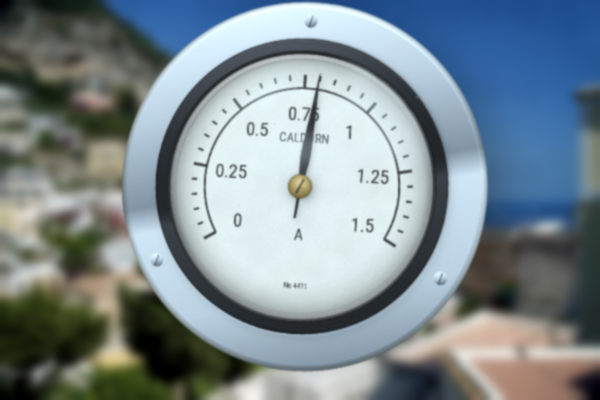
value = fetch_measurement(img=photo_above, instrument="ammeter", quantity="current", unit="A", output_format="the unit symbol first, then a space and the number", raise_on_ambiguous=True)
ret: A 0.8
